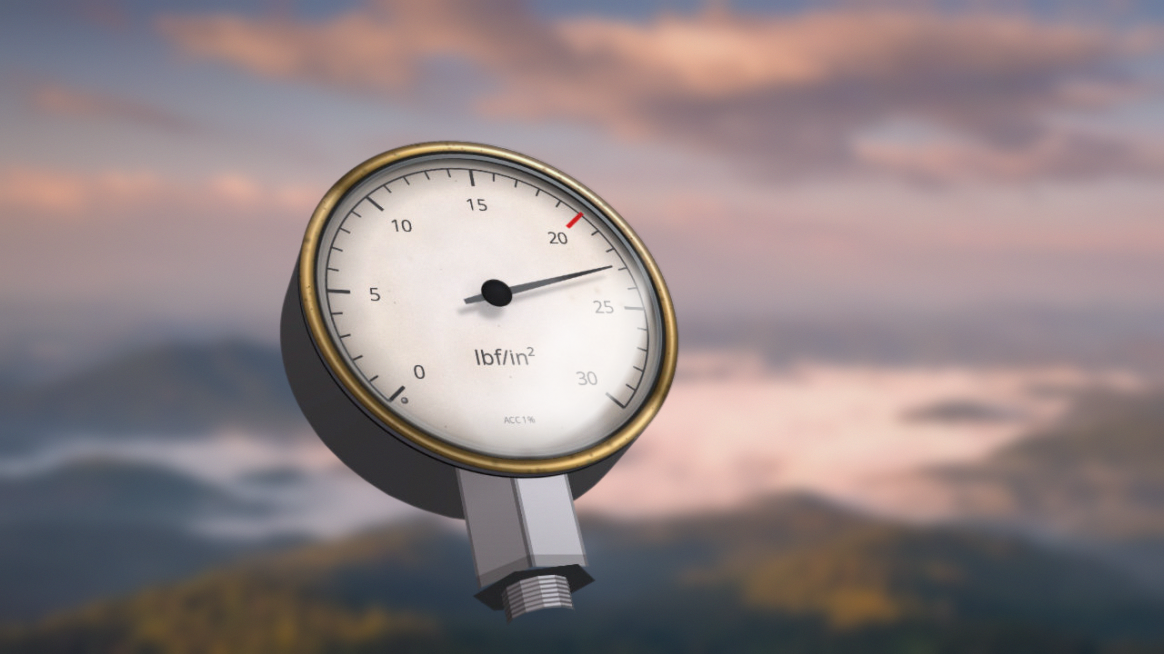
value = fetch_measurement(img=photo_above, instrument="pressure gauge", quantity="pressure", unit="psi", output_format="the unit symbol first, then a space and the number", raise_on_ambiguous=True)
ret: psi 23
